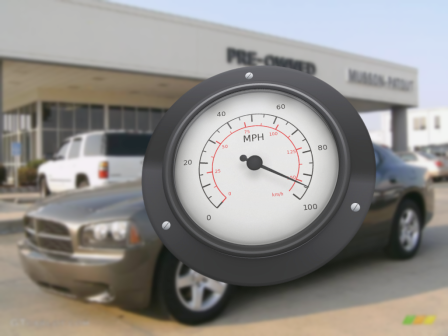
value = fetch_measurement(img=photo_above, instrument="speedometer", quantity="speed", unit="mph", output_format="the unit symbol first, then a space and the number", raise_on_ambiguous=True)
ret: mph 95
